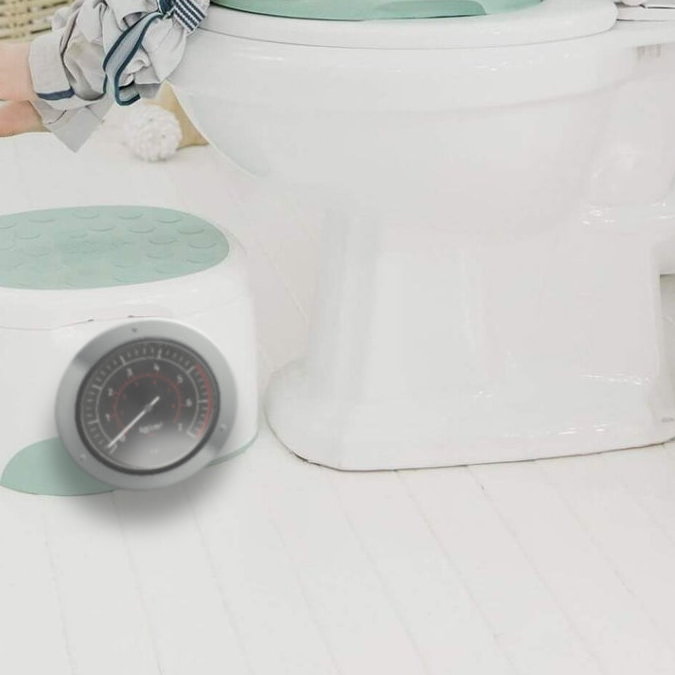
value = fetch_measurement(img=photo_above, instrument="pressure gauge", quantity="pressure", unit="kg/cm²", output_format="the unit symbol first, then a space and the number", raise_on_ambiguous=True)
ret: kg/cm² 0.2
